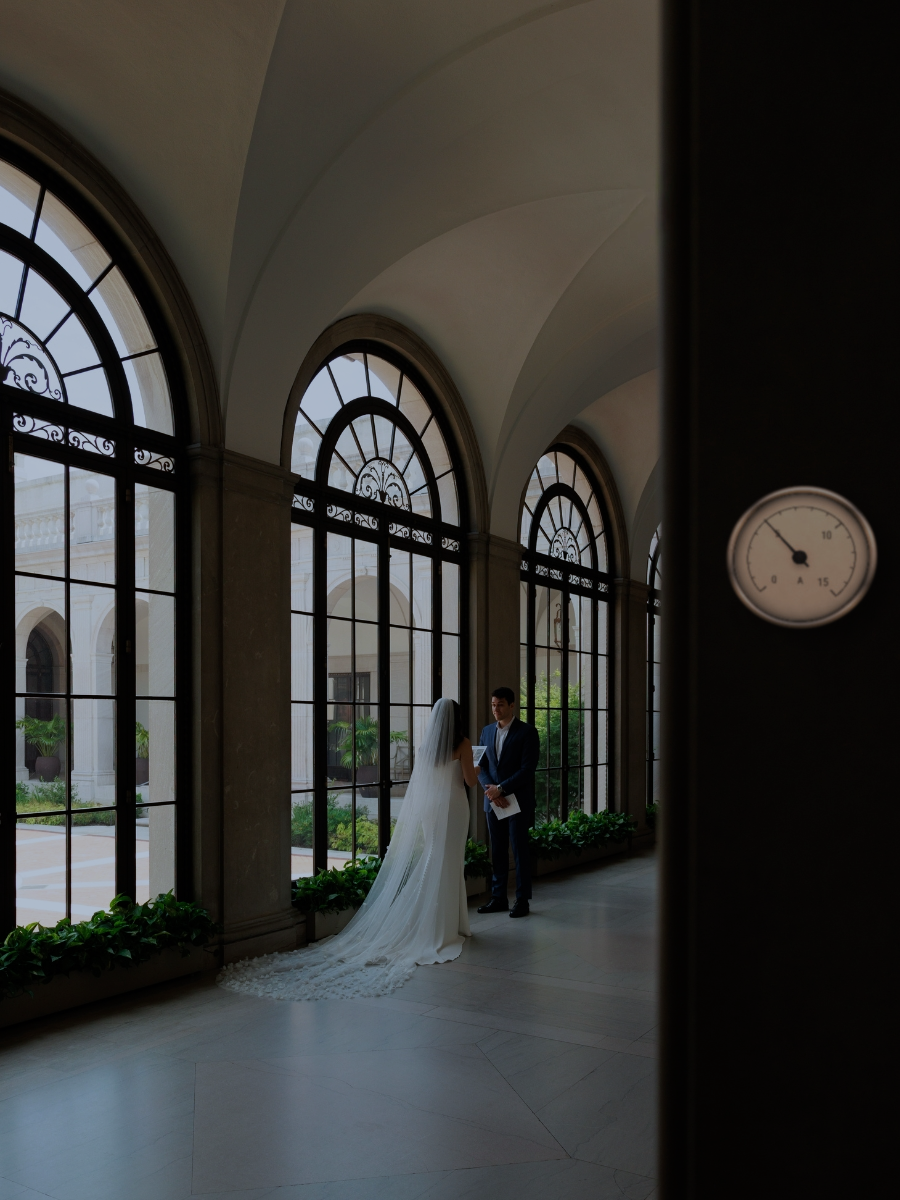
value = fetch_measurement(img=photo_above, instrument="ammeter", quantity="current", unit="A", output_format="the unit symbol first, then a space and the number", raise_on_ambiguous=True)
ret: A 5
